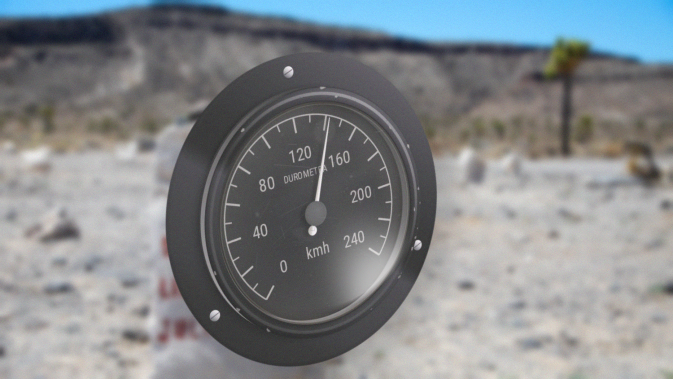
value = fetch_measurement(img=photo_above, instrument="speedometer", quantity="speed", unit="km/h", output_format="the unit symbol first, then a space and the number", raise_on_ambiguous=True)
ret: km/h 140
